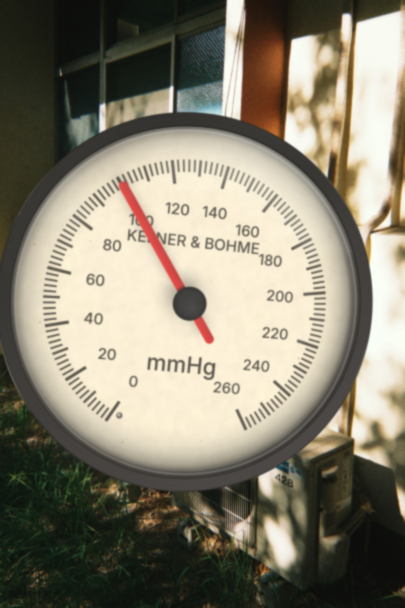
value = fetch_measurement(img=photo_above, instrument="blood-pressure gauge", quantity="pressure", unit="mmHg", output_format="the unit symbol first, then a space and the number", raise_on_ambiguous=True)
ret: mmHg 100
